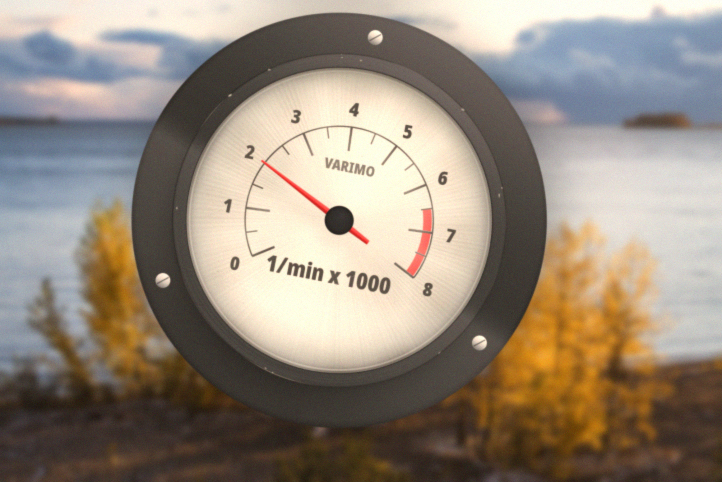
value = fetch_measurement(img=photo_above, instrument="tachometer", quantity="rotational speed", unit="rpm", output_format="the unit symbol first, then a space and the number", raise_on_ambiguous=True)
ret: rpm 2000
